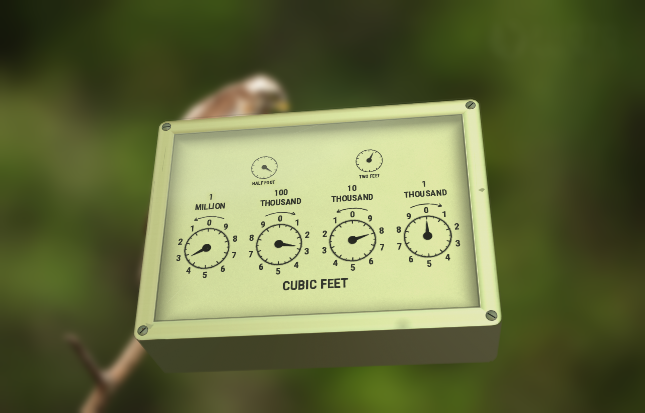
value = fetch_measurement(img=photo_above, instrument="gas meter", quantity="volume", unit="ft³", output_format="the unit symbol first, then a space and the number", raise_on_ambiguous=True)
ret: ft³ 328000
